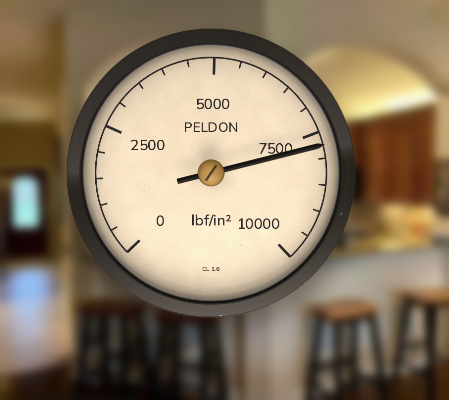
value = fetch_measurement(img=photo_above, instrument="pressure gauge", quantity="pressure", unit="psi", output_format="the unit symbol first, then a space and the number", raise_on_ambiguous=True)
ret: psi 7750
